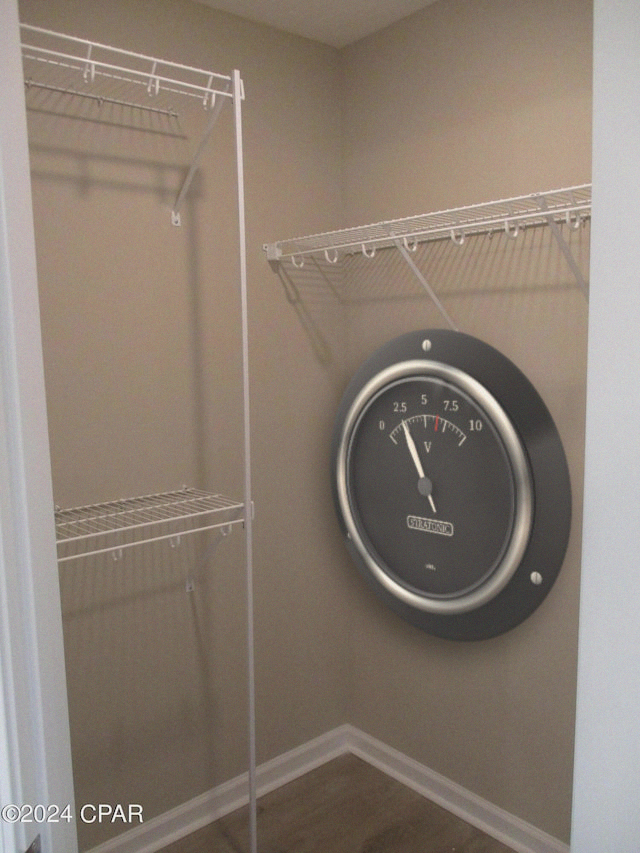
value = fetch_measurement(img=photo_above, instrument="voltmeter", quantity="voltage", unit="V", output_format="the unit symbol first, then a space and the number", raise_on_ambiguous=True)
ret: V 2.5
